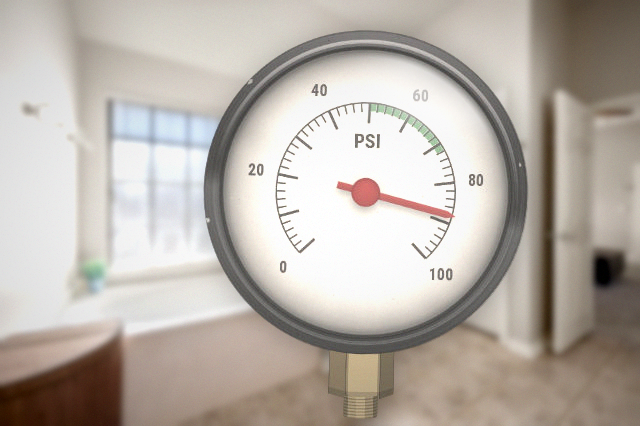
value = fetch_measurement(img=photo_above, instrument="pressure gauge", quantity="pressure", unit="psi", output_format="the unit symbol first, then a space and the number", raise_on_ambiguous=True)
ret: psi 88
